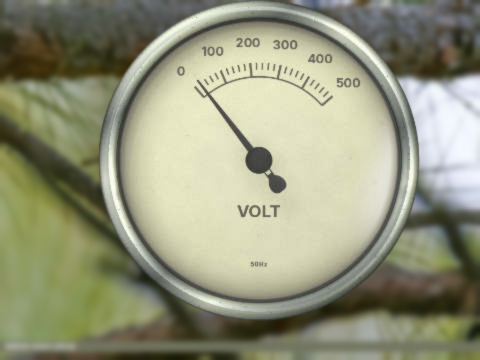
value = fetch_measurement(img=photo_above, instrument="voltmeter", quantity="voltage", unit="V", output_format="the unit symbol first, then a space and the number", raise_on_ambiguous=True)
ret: V 20
